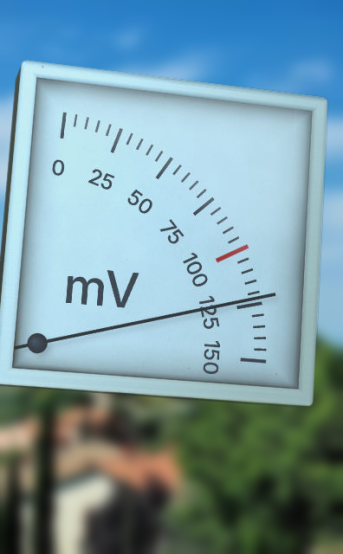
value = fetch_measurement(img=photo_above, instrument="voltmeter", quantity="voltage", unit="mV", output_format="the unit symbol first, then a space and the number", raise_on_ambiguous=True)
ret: mV 122.5
